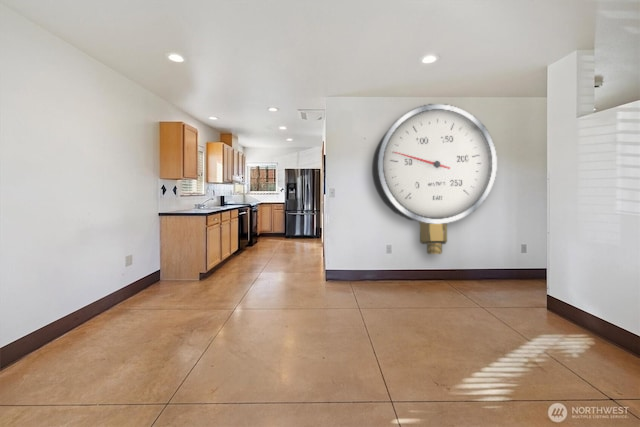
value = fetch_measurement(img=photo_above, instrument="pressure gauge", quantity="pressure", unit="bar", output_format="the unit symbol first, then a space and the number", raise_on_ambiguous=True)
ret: bar 60
